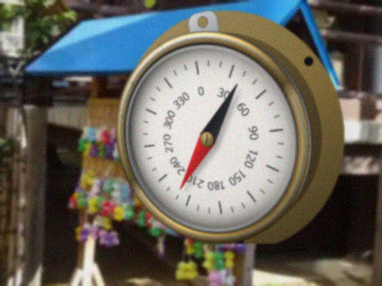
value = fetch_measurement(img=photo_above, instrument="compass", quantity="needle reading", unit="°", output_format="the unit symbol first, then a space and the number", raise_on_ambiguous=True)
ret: ° 220
